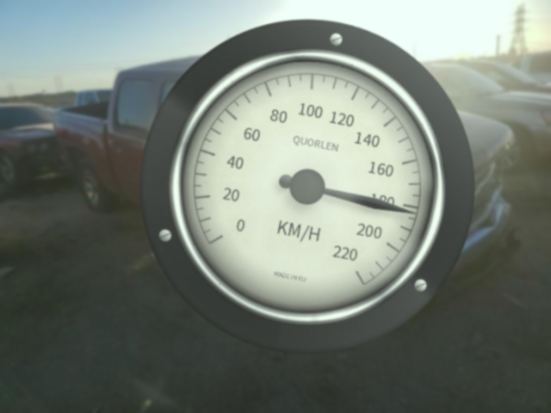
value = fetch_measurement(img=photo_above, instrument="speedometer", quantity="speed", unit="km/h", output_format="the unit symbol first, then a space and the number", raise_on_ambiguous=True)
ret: km/h 182.5
